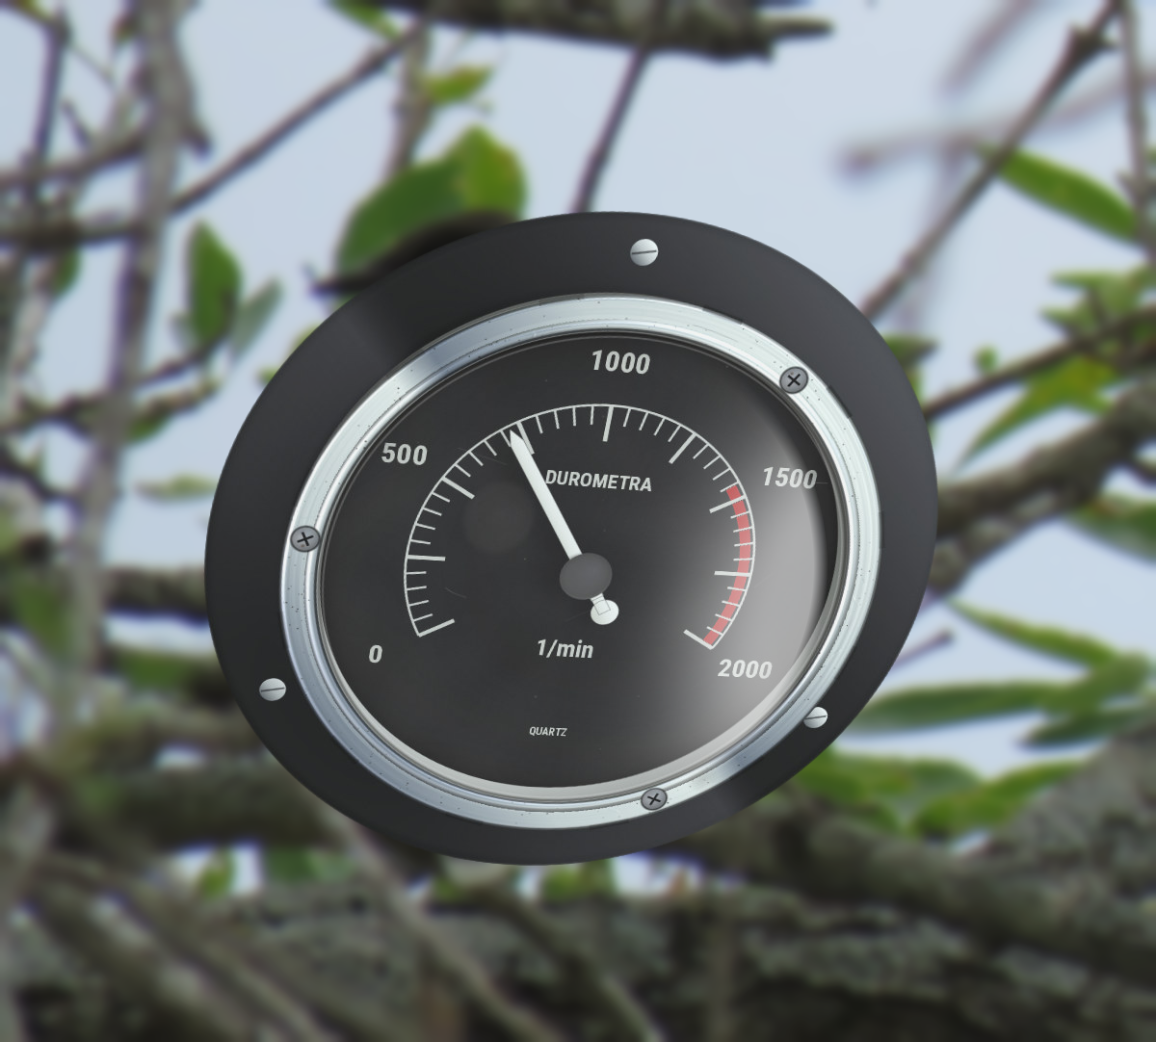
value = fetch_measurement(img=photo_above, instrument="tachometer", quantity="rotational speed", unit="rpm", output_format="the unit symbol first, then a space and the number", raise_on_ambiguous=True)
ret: rpm 725
